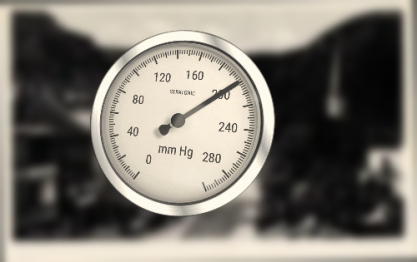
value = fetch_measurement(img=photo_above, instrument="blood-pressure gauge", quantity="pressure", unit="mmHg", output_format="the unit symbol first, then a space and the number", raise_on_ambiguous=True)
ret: mmHg 200
